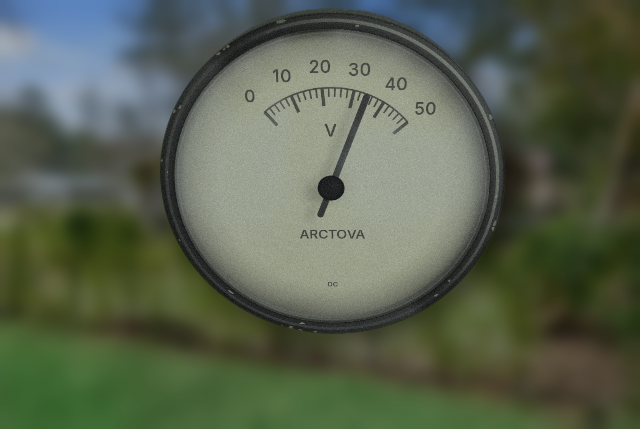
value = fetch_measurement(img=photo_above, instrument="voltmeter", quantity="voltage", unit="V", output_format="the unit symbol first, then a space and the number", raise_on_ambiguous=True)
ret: V 34
